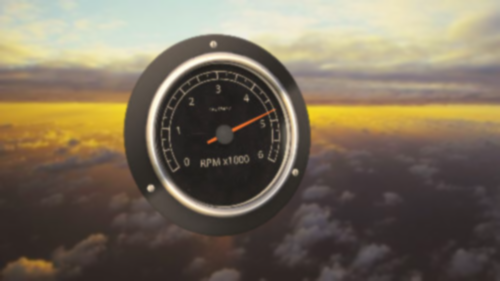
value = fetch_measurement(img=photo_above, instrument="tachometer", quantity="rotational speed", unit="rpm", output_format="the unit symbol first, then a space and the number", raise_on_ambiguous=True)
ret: rpm 4750
